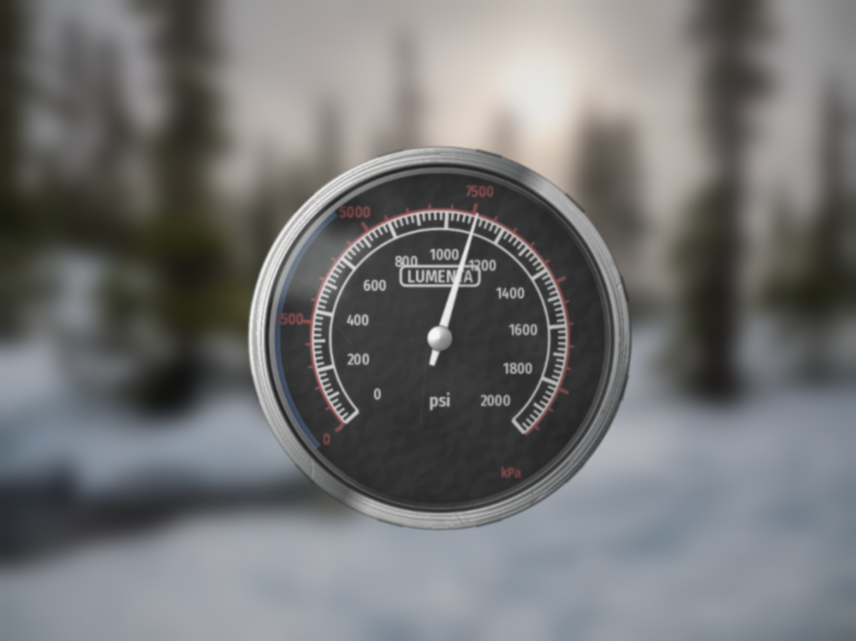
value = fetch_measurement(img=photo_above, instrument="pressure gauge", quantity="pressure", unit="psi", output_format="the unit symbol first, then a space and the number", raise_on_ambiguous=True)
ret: psi 1100
